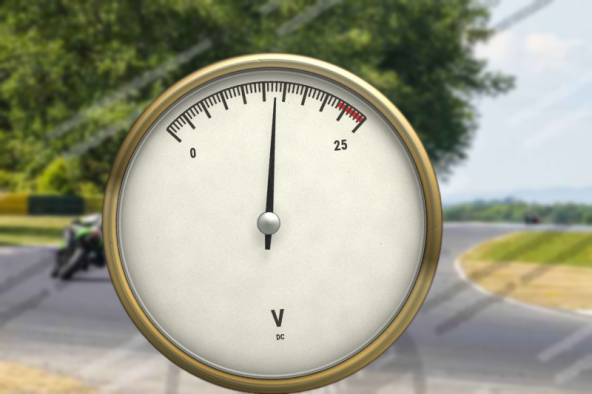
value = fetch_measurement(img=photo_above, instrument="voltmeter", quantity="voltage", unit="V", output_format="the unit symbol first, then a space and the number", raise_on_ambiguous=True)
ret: V 14
